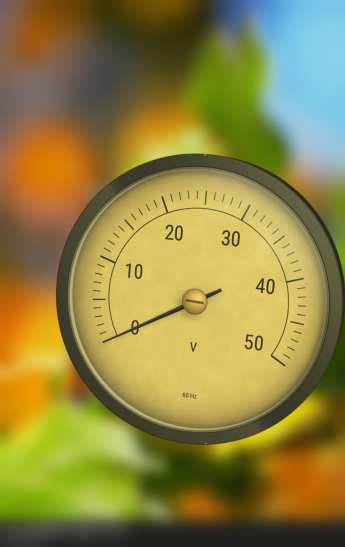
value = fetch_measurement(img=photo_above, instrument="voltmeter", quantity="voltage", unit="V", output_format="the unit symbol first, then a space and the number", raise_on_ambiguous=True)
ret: V 0
